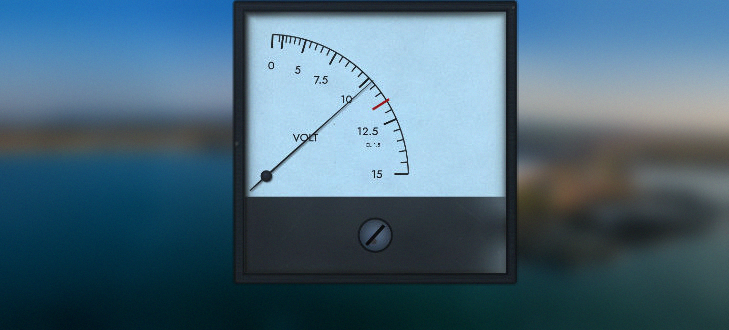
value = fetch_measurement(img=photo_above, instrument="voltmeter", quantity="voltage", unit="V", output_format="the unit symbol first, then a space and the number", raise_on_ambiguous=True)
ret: V 10.25
